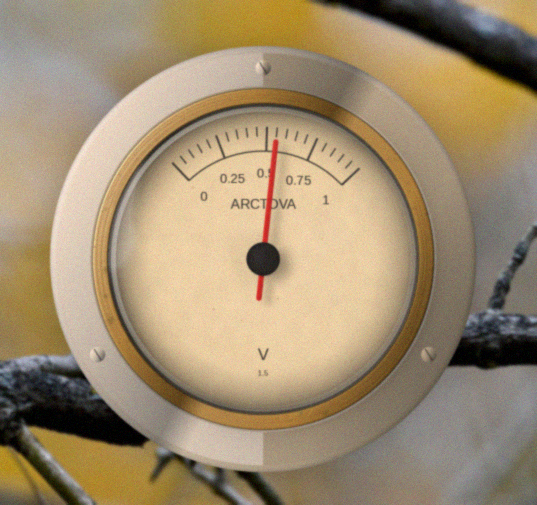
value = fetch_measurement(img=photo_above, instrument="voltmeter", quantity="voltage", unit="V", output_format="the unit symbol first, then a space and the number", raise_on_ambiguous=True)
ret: V 0.55
